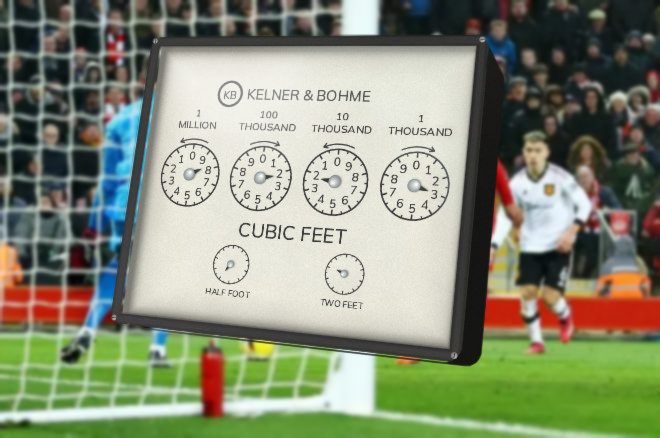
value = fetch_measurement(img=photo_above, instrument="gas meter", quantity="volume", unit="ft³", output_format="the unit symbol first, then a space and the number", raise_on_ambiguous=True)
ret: ft³ 822300
